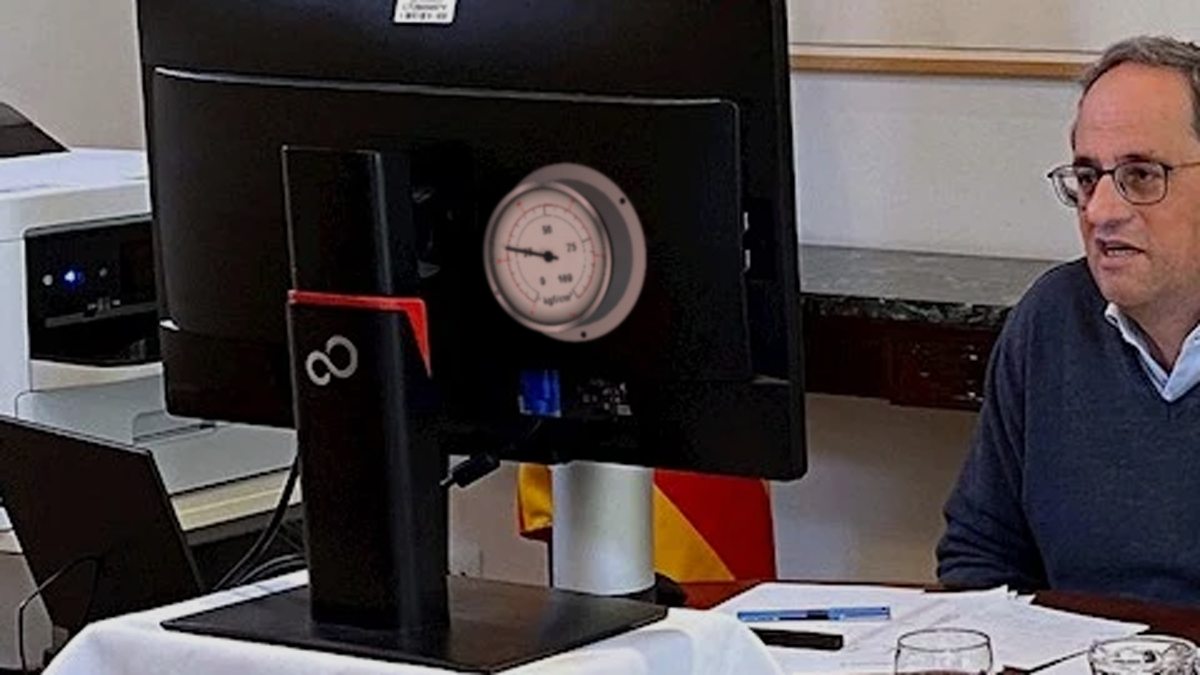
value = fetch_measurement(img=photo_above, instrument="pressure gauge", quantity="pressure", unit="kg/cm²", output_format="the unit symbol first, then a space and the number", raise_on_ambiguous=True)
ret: kg/cm² 25
